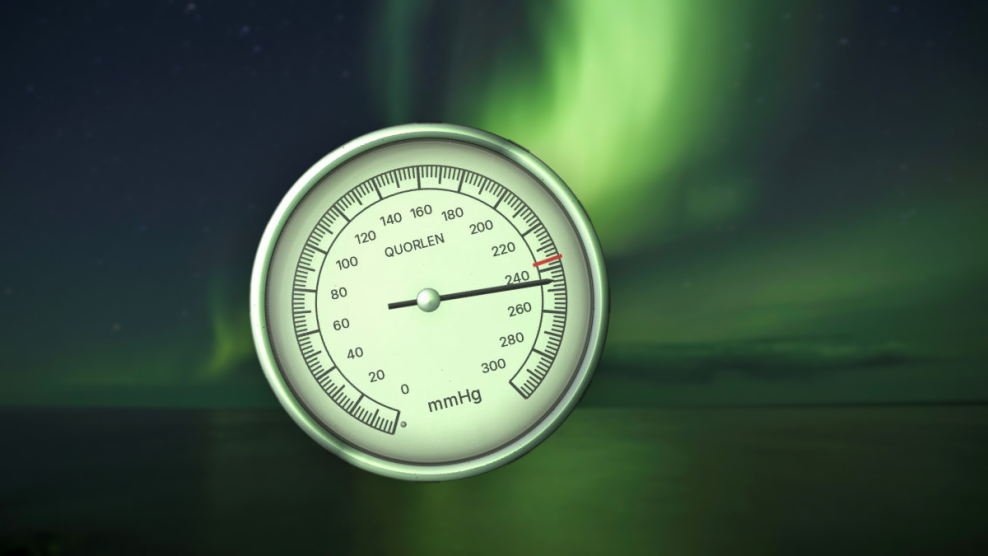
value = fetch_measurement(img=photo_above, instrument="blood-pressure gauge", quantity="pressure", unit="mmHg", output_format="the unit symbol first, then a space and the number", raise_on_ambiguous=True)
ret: mmHg 246
